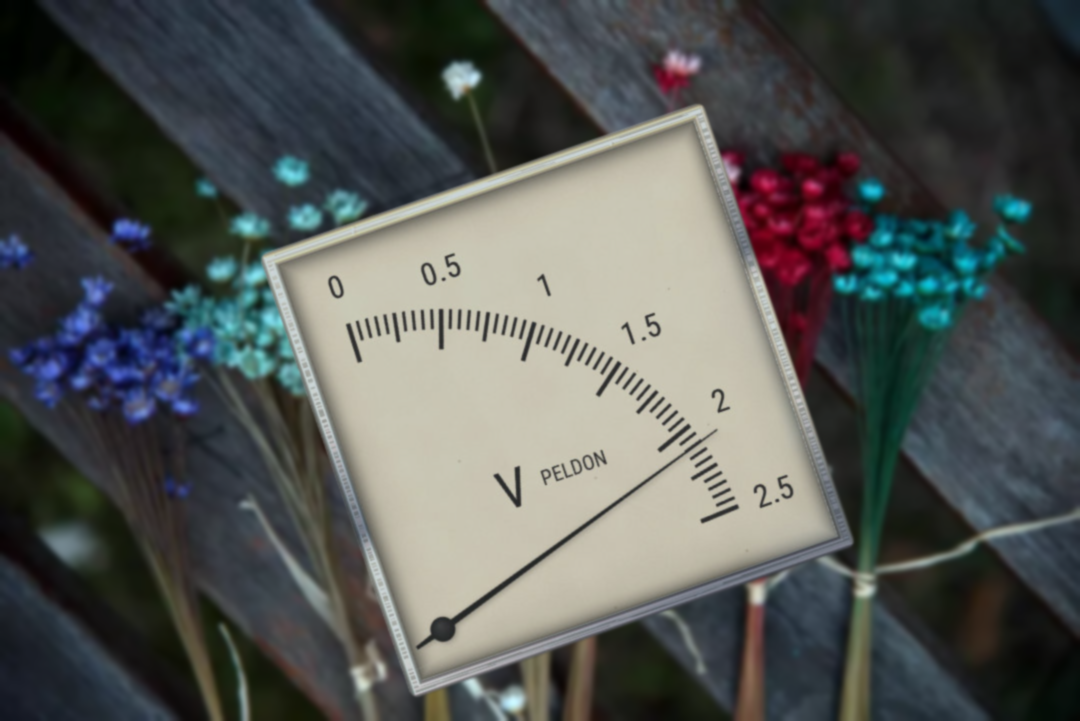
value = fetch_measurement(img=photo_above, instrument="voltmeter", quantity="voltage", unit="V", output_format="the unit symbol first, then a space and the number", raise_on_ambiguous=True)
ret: V 2.1
